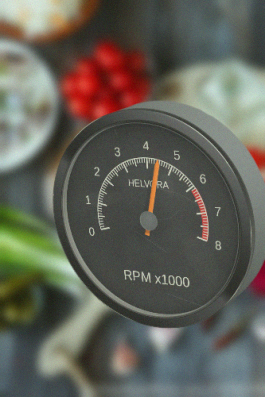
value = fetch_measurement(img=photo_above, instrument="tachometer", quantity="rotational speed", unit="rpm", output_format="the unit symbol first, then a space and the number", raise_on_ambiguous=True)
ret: rpm 4500
